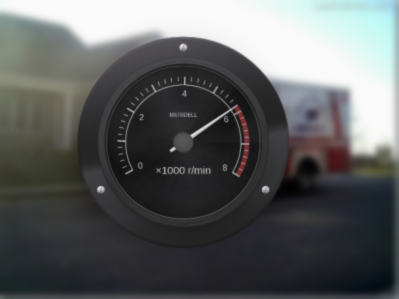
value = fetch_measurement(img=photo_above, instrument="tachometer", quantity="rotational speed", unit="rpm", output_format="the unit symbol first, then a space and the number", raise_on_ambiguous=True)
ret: rpm 5800
